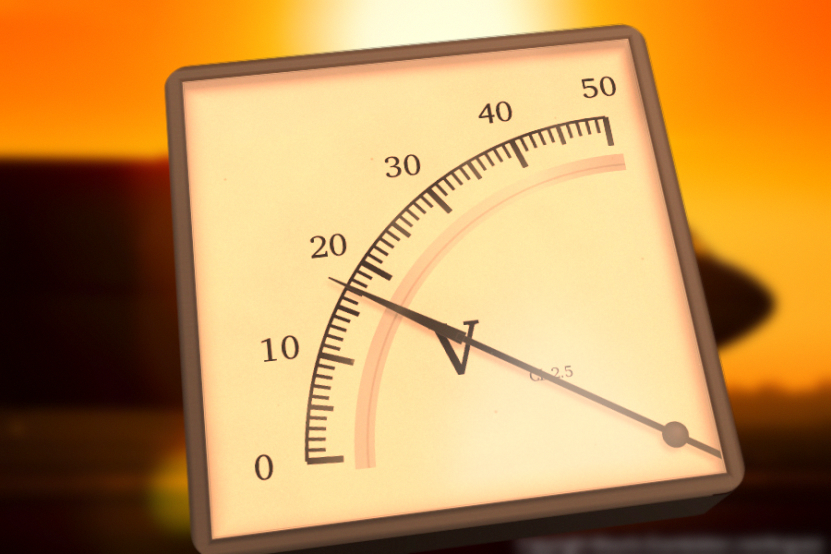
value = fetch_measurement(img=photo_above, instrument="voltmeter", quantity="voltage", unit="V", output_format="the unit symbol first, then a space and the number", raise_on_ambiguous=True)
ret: V 17
